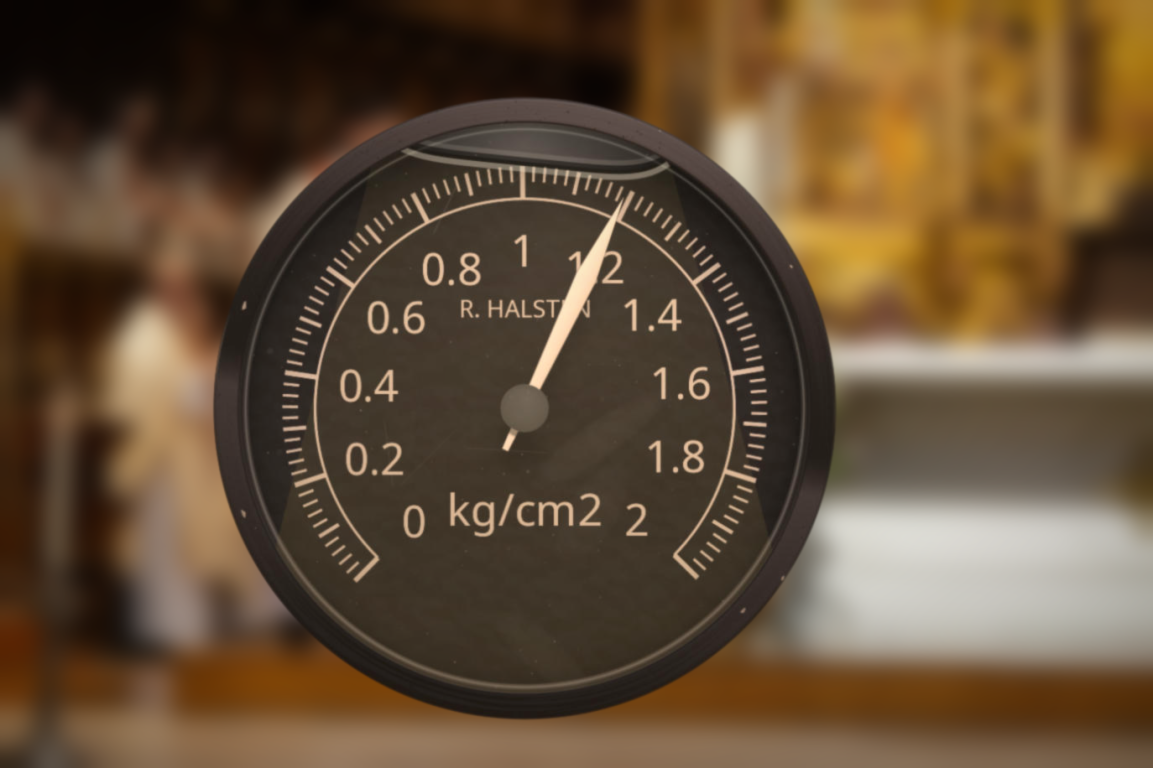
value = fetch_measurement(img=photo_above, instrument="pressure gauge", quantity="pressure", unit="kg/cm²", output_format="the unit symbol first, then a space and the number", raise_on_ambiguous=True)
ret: kg/cm² 1.19
